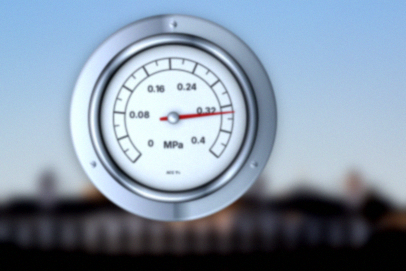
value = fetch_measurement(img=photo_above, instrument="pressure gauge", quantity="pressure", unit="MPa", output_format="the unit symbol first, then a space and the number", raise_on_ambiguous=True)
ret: MPa 0.33
